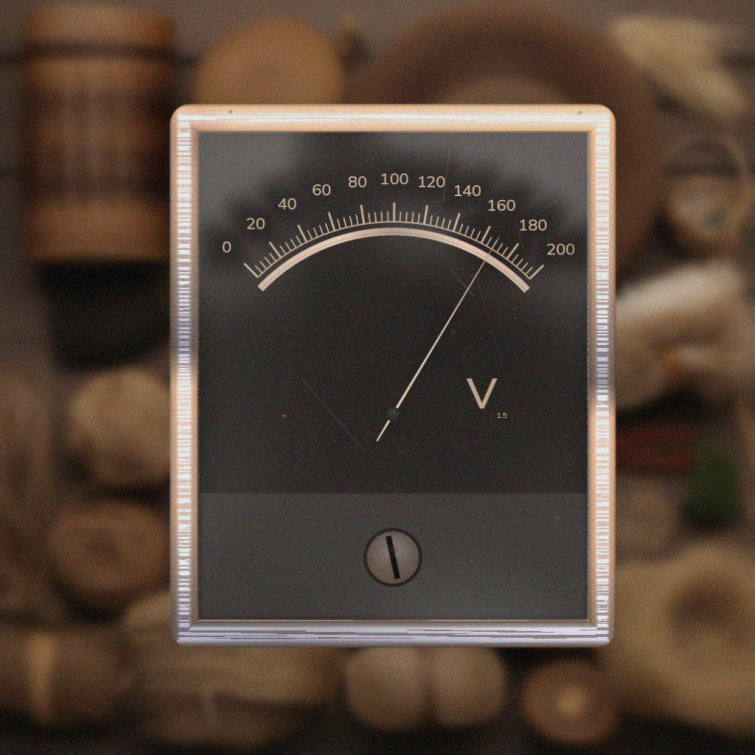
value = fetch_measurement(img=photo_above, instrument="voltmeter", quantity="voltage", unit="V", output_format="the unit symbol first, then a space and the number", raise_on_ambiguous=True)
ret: V 168
